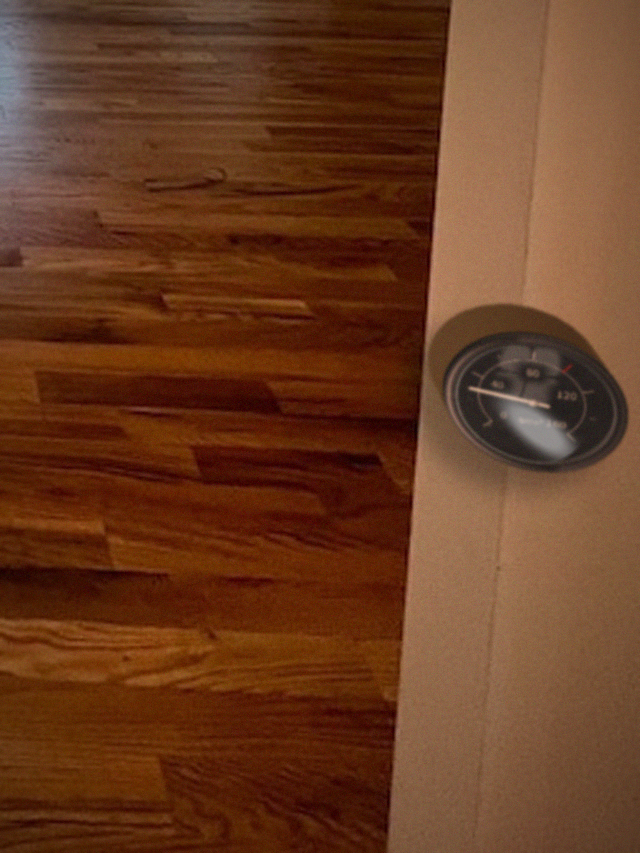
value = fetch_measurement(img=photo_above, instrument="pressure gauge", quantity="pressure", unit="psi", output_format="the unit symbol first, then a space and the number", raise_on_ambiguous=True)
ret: psi 30
